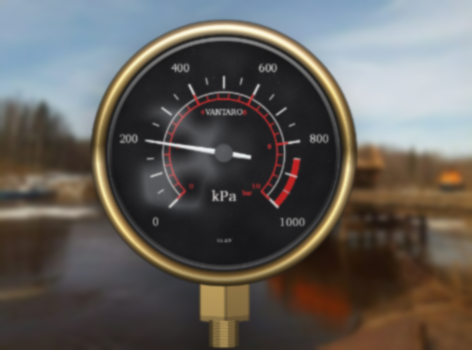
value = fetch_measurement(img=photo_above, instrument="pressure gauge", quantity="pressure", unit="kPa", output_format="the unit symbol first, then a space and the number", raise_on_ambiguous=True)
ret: kPa 200
